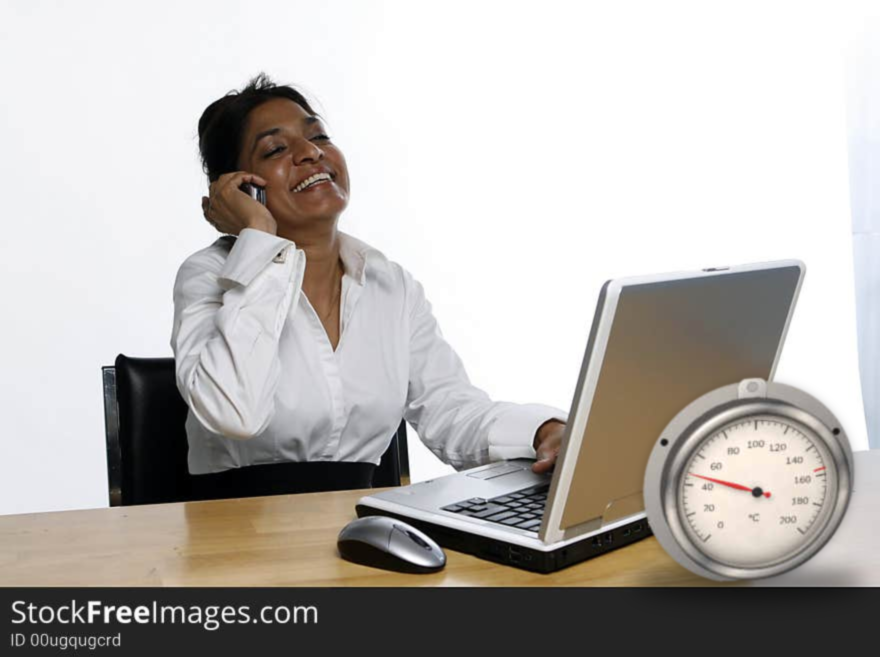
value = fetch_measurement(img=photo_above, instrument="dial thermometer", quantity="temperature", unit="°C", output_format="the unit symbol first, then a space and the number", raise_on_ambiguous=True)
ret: °C 48
